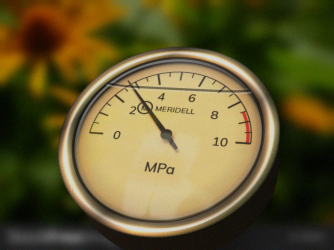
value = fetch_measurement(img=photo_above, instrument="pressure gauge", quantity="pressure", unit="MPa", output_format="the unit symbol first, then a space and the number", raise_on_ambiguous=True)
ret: MPa 2.75
